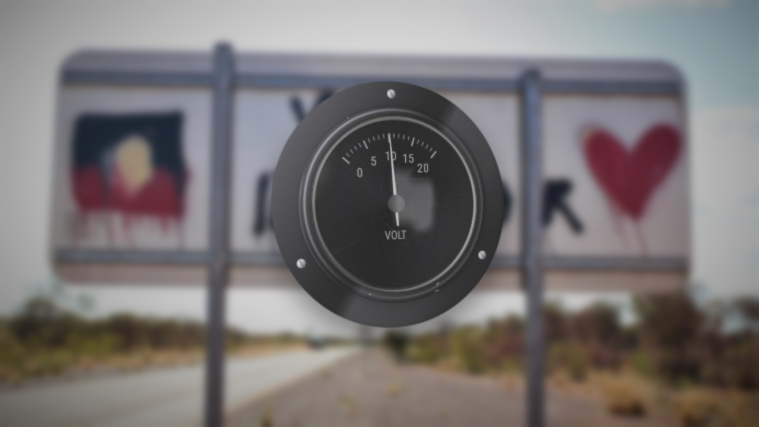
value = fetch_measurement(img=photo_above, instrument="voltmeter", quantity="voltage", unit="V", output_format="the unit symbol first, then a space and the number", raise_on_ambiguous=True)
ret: V 10
